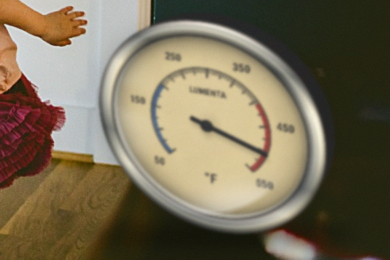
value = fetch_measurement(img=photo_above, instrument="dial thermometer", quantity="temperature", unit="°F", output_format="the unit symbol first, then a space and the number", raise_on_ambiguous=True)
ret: °F 500
